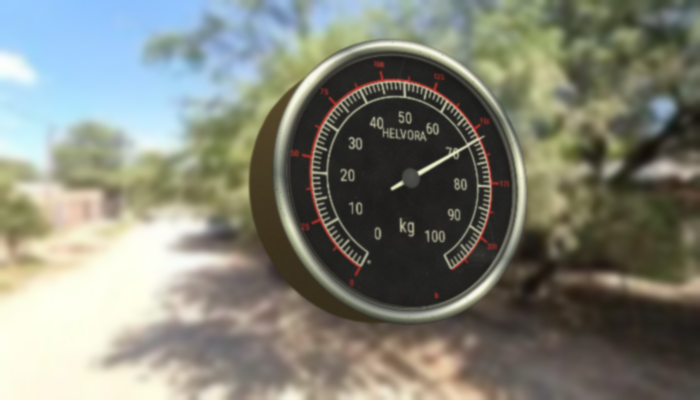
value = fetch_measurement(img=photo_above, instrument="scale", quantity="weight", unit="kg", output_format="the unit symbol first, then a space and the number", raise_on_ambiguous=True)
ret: kg 70
